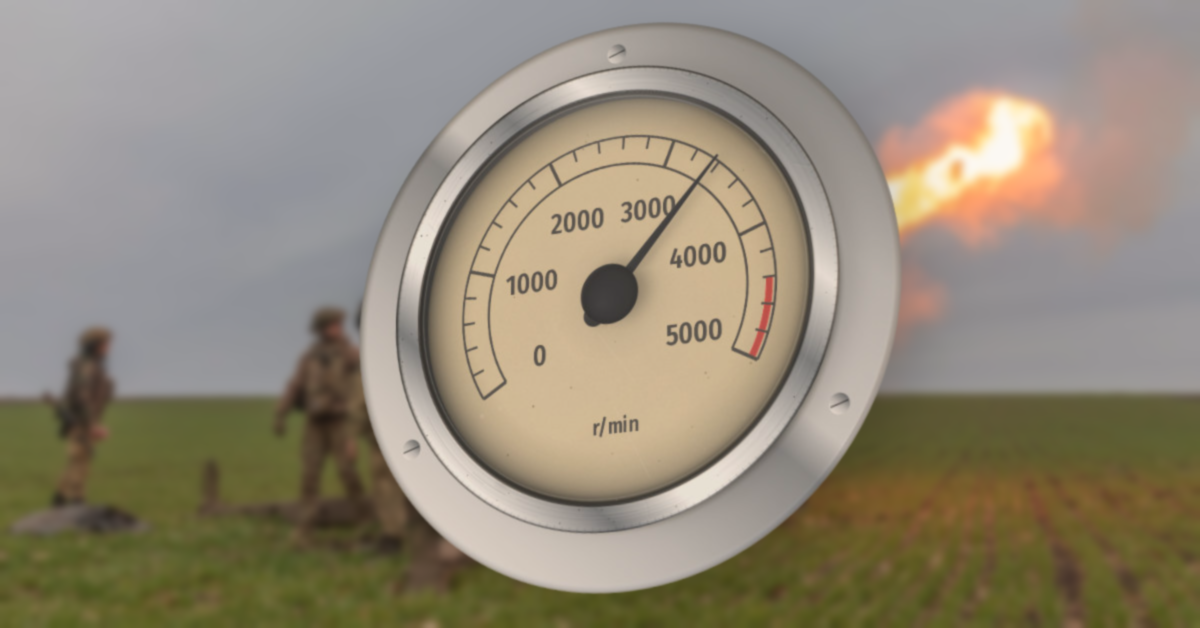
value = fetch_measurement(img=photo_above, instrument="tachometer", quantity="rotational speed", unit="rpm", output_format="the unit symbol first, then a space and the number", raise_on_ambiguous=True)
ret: rpm 3400
